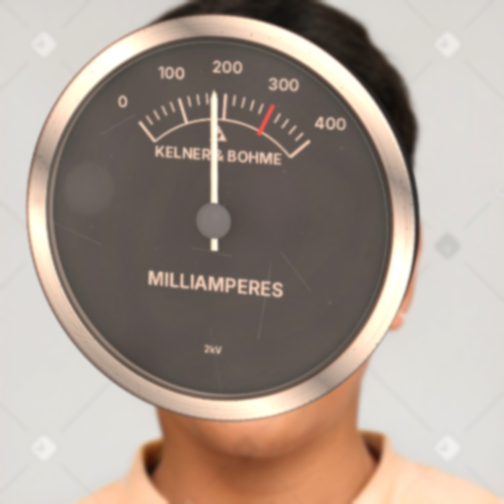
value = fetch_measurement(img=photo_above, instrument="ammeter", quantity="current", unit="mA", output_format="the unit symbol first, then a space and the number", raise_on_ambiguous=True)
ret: mA 180
